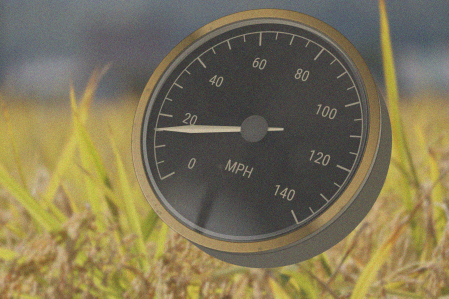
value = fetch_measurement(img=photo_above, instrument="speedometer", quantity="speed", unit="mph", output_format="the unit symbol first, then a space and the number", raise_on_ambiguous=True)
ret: mph 15
